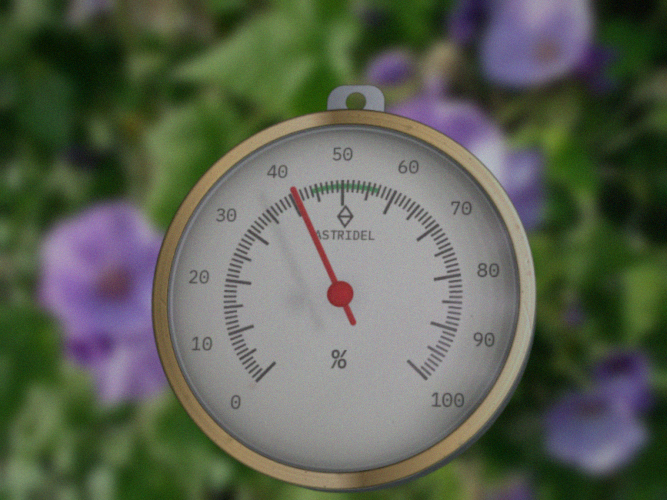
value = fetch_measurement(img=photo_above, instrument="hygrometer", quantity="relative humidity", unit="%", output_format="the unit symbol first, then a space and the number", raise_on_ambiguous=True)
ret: % 41
